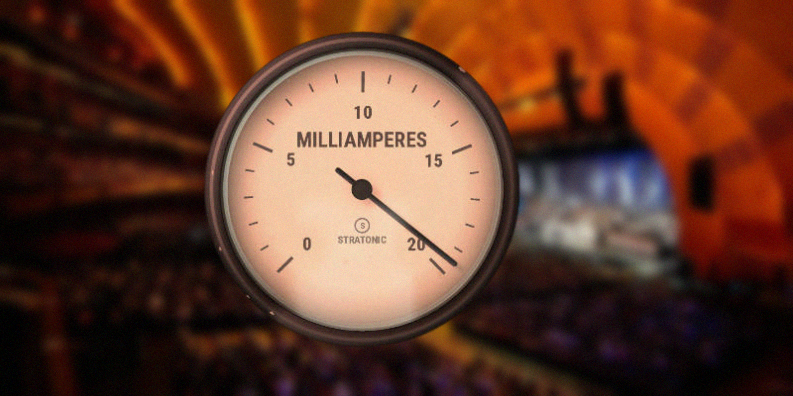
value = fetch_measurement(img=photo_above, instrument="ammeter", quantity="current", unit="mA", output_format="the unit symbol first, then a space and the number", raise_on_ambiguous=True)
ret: mA 19.5
